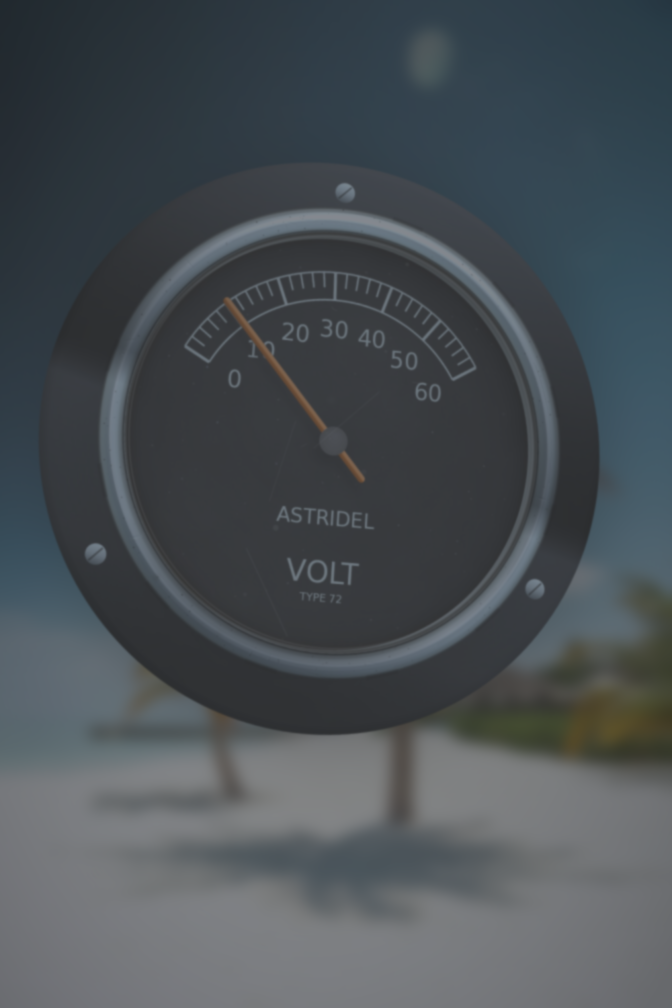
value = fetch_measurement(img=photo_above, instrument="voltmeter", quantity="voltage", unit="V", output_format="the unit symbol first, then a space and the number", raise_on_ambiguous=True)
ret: V 10
